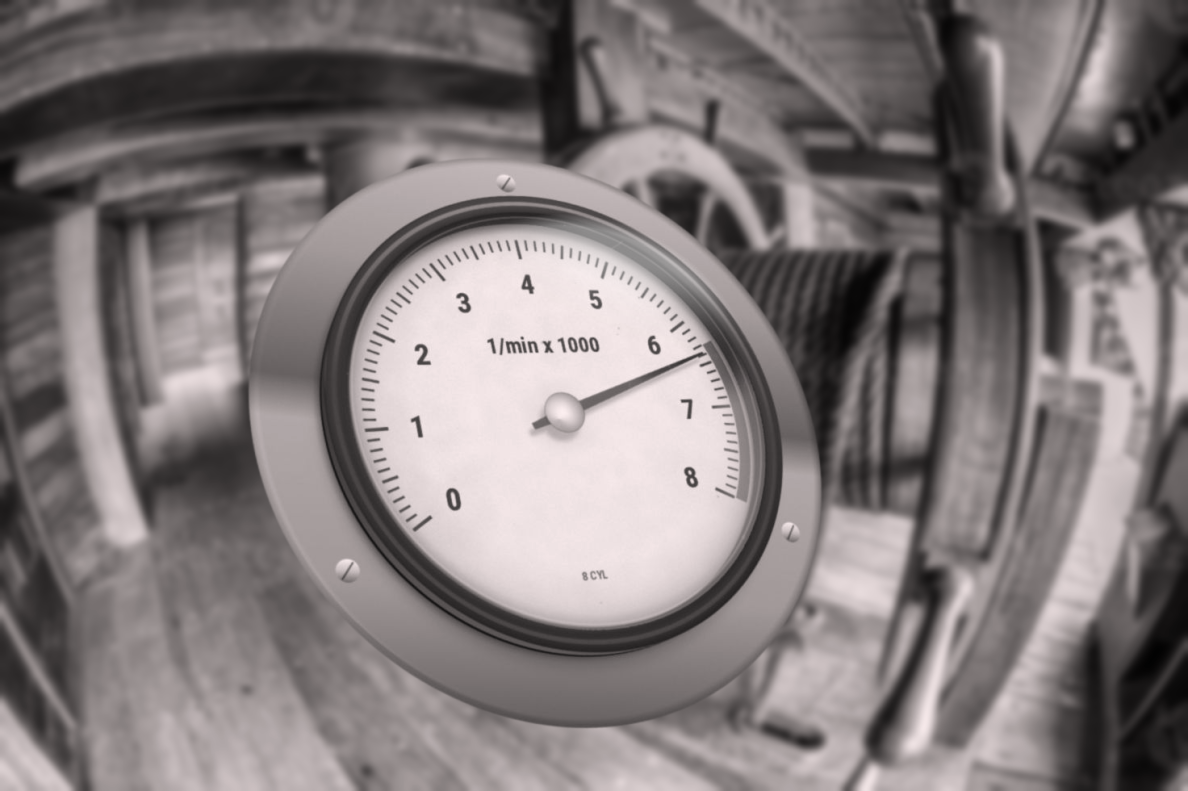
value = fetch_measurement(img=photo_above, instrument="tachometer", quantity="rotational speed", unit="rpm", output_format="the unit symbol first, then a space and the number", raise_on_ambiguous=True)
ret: rpm 6400
